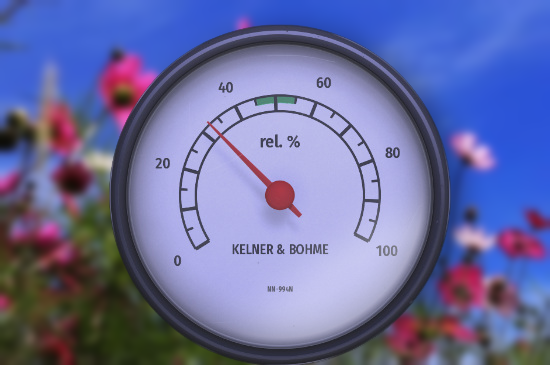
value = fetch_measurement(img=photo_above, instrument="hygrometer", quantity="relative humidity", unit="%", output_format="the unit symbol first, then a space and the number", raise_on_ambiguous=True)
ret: % 32.5
